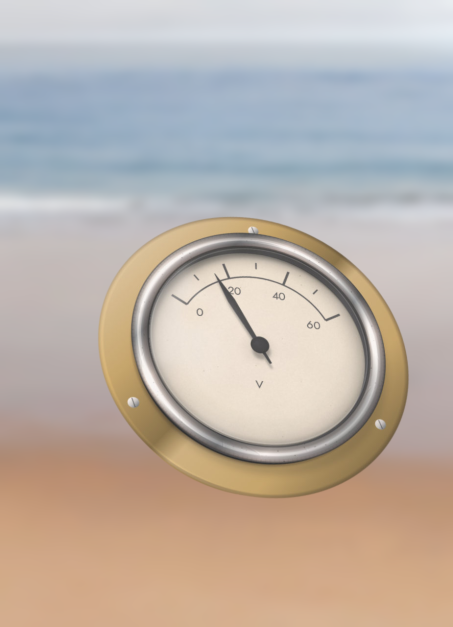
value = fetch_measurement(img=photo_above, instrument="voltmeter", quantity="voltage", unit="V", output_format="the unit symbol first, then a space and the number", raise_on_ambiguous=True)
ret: V 15
